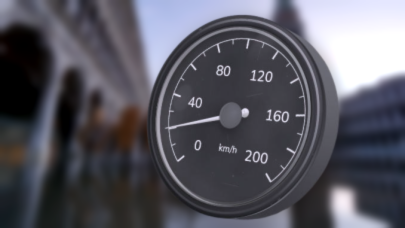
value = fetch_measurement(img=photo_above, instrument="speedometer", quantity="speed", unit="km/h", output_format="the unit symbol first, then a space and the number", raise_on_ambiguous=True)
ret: km/h 20
